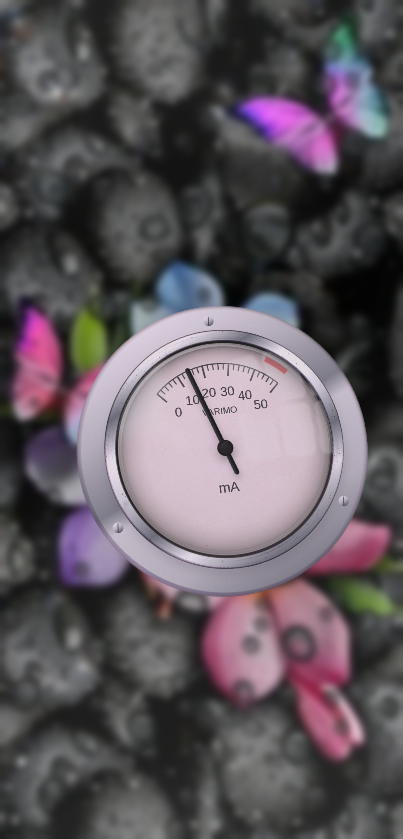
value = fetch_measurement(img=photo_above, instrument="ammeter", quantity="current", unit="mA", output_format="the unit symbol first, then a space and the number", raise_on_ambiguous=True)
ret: mA 14
